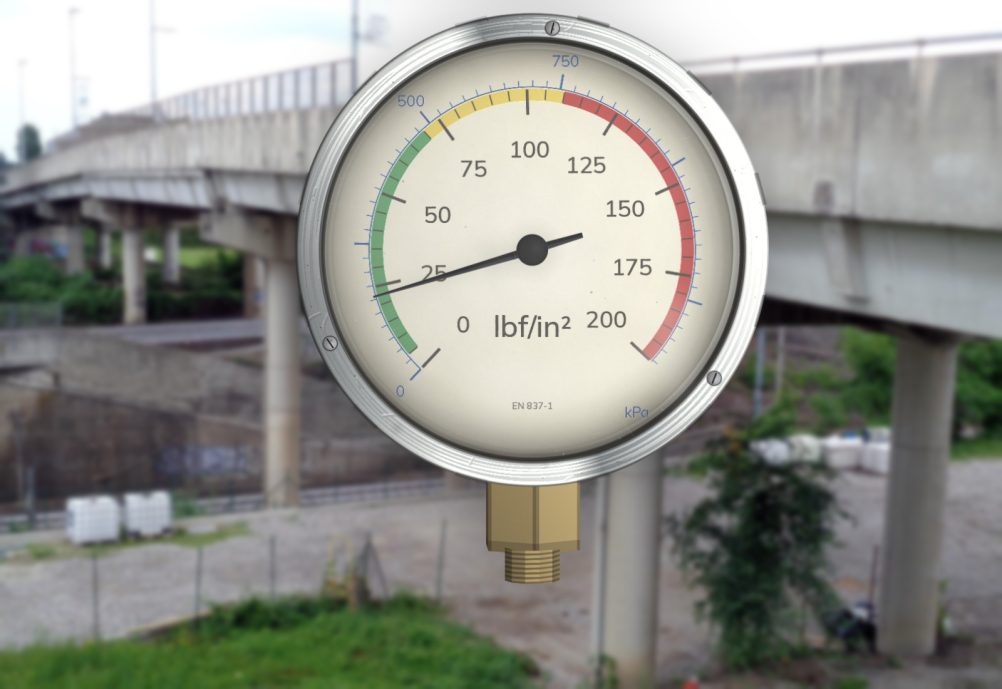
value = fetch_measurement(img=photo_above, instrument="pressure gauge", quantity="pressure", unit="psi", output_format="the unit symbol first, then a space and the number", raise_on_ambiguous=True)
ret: psi 22.5
